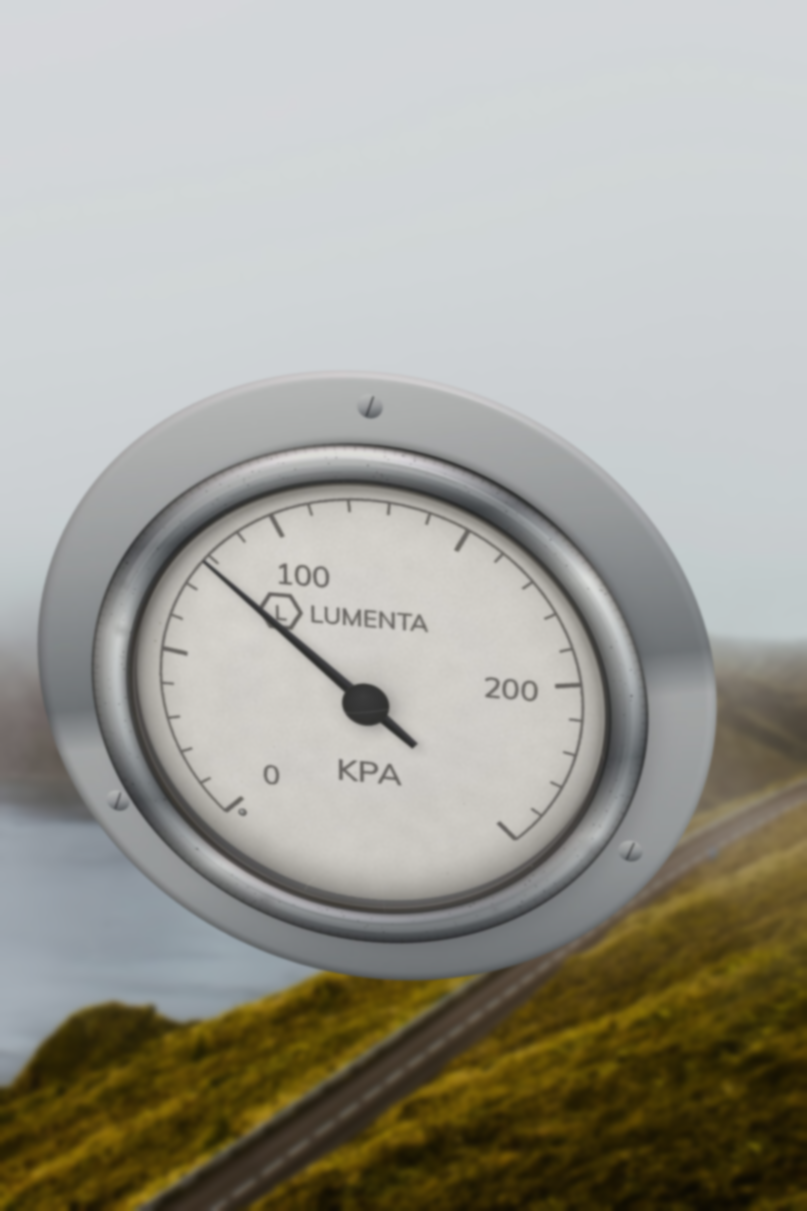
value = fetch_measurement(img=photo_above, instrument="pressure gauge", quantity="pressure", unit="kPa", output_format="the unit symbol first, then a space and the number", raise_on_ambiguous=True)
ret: kPa 80
